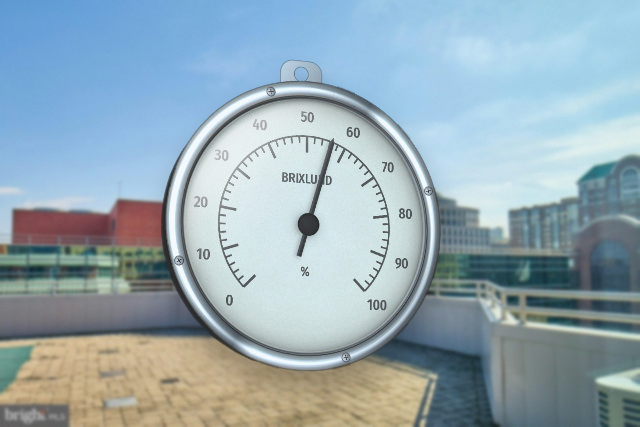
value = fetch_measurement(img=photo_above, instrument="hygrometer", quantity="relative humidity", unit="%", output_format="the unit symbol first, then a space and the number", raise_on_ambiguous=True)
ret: % 56
